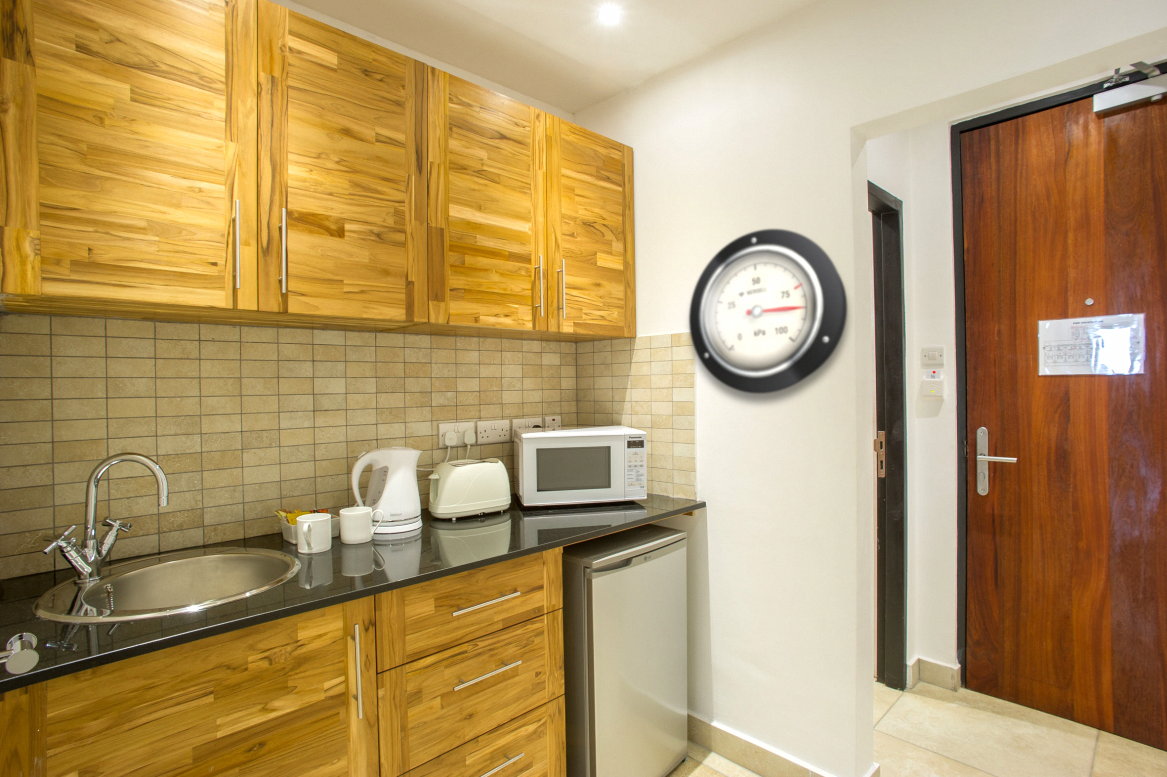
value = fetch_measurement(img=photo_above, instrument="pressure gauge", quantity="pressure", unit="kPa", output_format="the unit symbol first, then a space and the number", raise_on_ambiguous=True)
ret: kPa 85
